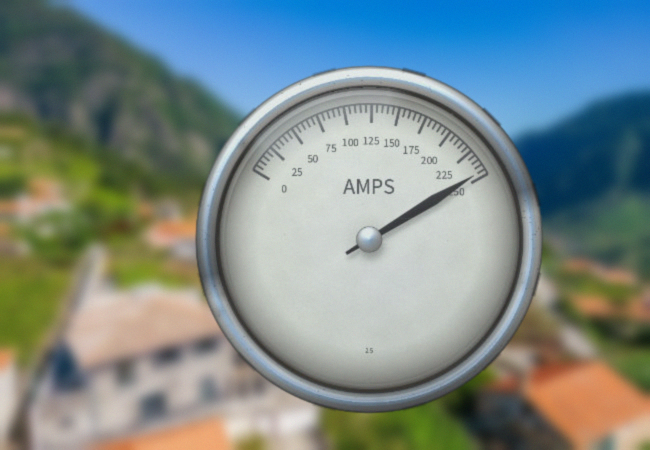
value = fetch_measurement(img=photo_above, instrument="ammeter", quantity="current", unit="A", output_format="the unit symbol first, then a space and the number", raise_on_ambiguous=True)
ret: A 245
